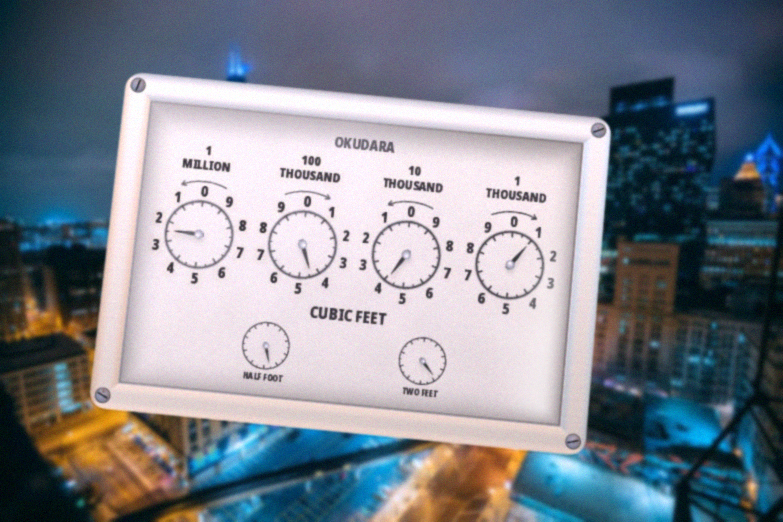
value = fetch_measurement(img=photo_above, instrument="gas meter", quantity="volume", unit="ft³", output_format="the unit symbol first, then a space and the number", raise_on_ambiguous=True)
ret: ft³ 244100
